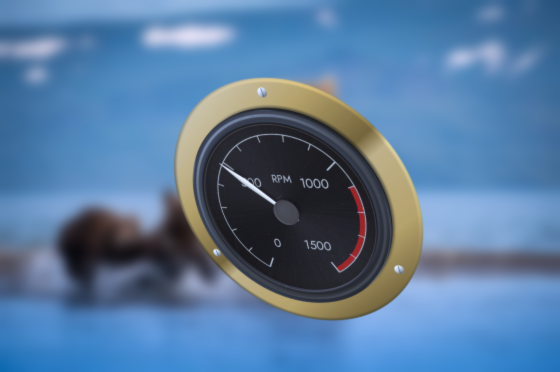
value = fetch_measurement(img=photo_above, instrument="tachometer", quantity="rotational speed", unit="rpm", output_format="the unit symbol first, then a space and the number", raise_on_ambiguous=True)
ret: rpm 500
